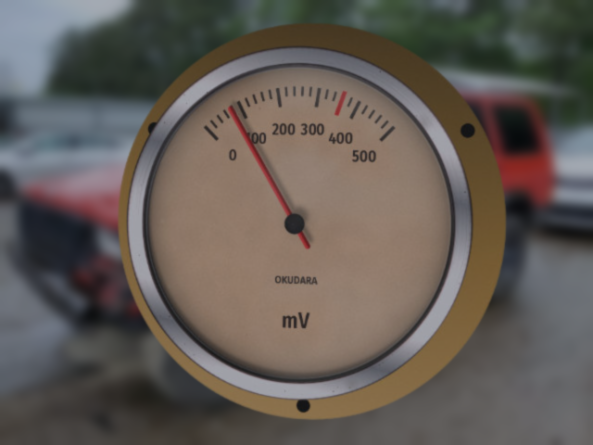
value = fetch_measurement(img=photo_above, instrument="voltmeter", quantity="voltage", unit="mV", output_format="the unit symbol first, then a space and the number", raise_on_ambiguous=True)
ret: mV 80
